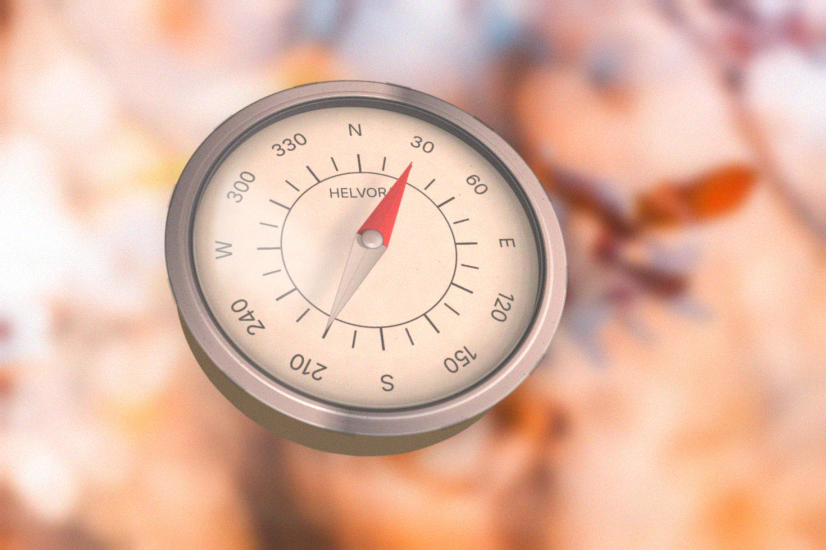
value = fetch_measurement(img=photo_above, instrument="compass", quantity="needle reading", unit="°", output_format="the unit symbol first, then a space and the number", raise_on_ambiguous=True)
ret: ° 30
